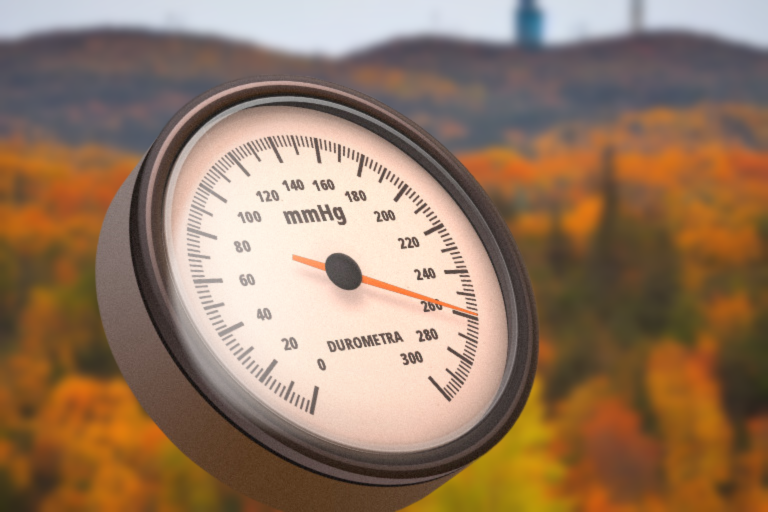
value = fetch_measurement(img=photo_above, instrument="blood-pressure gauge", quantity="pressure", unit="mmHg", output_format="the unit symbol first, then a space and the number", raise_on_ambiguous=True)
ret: mmHg 260
